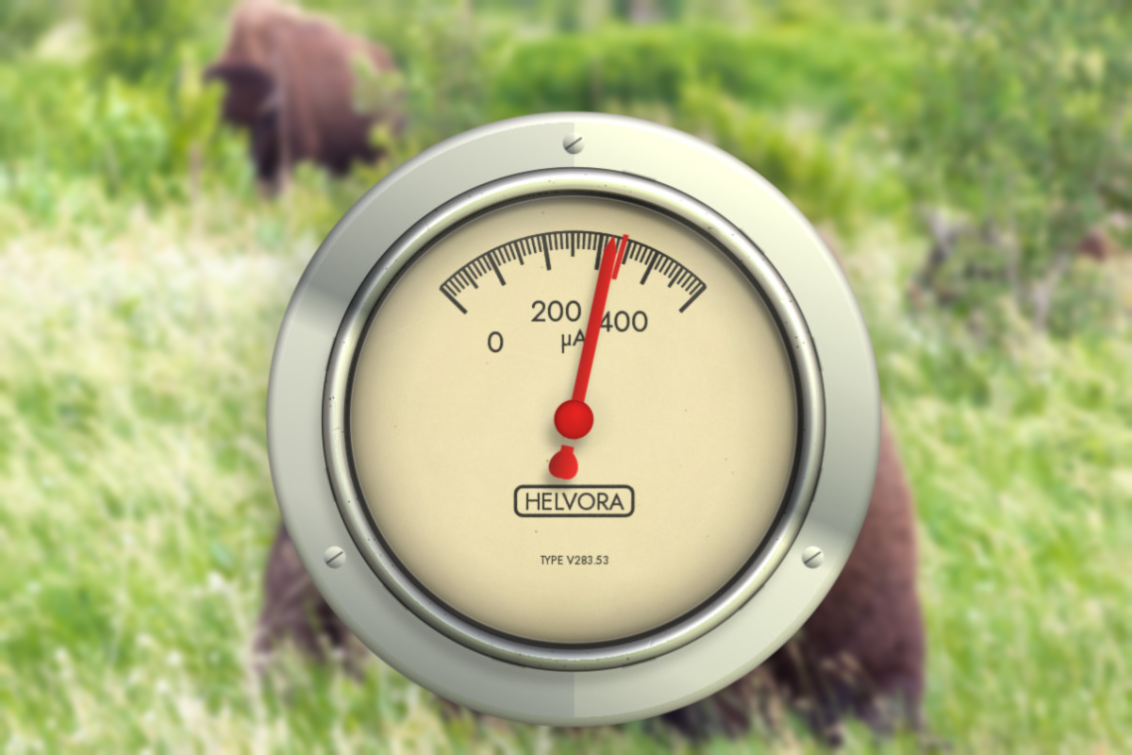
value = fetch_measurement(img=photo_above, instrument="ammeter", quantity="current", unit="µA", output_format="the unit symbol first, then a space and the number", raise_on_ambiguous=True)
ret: µA 320
